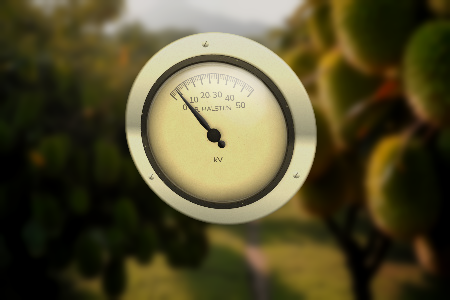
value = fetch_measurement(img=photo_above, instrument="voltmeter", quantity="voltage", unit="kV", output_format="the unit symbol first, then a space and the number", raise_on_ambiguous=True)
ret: kV 5
